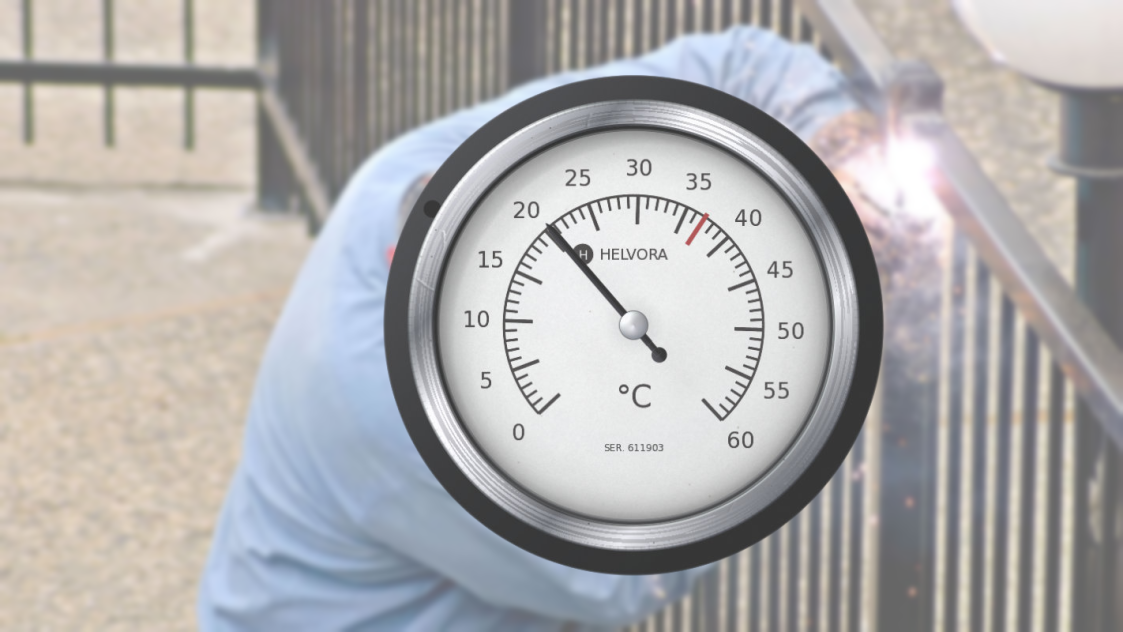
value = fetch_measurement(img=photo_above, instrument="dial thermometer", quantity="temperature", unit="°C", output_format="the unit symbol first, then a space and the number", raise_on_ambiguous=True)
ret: °C 20.5
